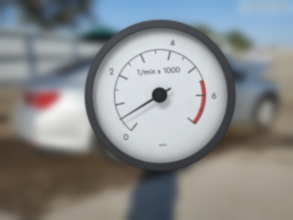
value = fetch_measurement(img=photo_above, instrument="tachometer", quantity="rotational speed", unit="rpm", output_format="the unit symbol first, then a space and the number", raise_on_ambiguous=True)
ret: rpm 500
